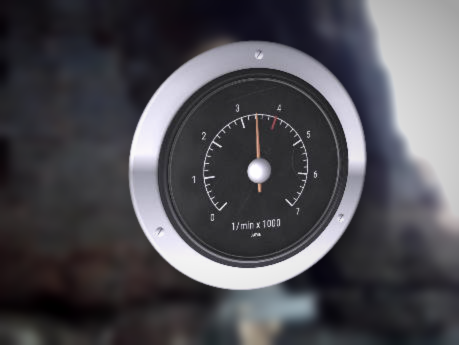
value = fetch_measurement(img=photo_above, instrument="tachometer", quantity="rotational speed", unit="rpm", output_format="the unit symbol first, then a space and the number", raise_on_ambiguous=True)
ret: rpm 3400
